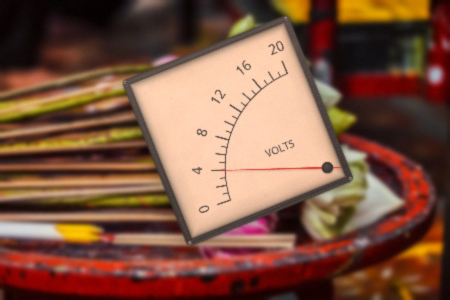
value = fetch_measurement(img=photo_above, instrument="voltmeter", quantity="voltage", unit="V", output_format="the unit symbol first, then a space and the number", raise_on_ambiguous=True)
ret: V 4
